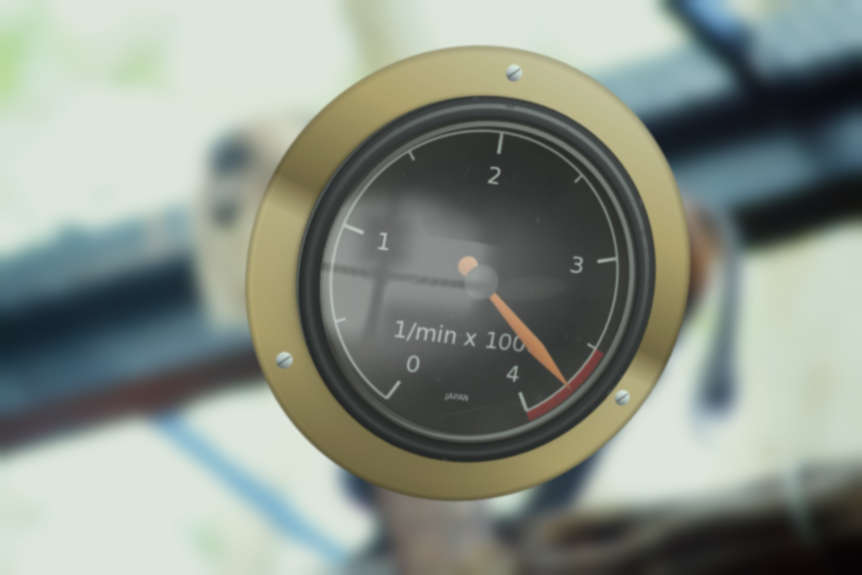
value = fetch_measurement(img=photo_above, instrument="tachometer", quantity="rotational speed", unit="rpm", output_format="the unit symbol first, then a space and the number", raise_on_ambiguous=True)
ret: rpm 3750
